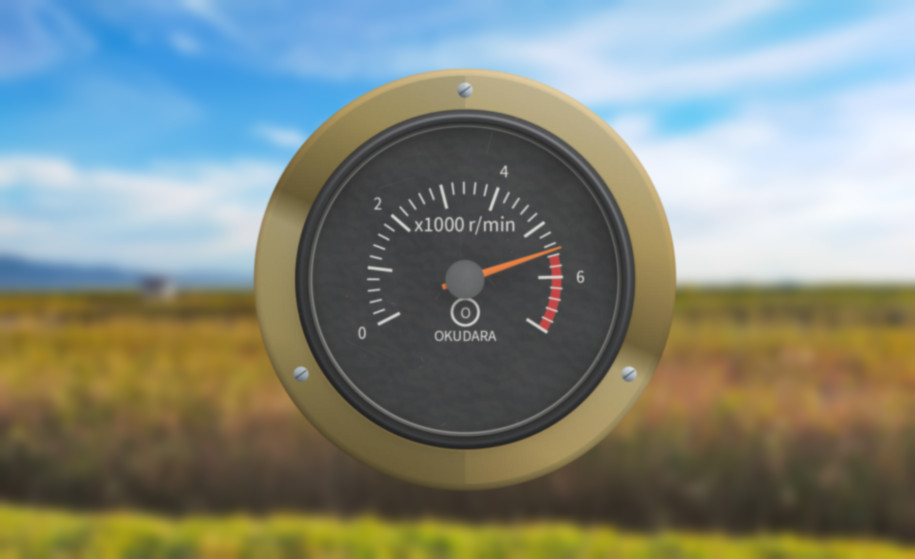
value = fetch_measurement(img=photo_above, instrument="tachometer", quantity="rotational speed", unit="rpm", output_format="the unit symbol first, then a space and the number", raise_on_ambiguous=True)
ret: rpm 5500
